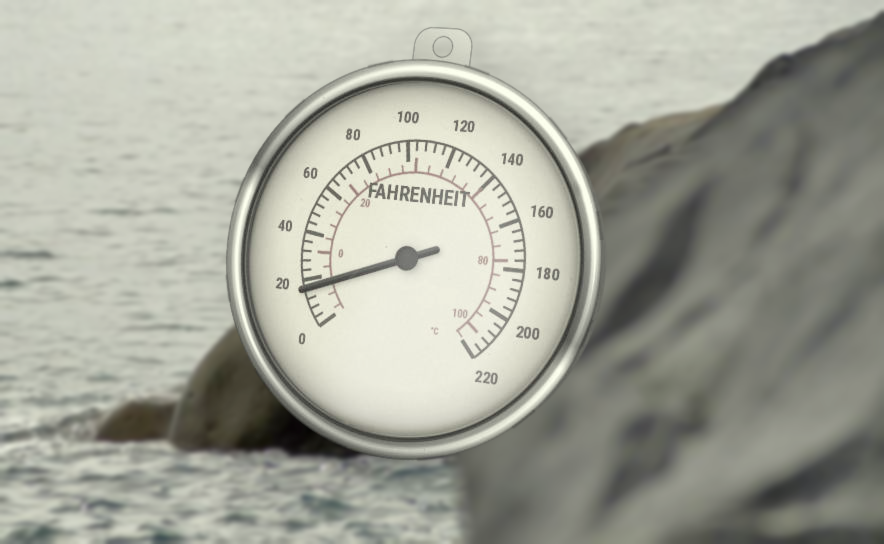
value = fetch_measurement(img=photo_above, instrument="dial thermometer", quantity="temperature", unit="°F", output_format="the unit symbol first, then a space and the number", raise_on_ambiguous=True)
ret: °F 16
